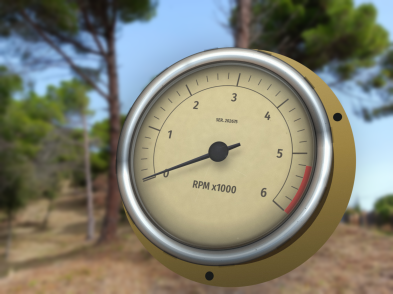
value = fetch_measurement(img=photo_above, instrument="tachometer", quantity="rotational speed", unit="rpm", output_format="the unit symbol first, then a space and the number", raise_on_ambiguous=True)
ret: rpm 0
